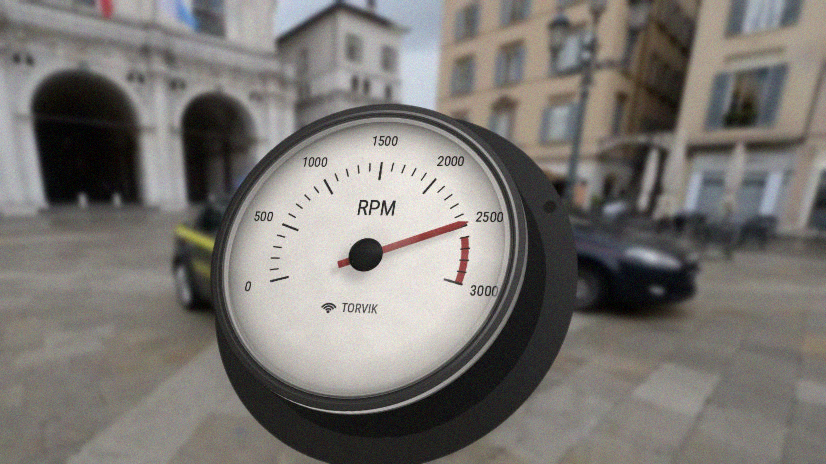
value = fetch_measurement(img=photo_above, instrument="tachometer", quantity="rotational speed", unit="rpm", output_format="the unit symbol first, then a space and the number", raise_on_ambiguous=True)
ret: rpm 2500
